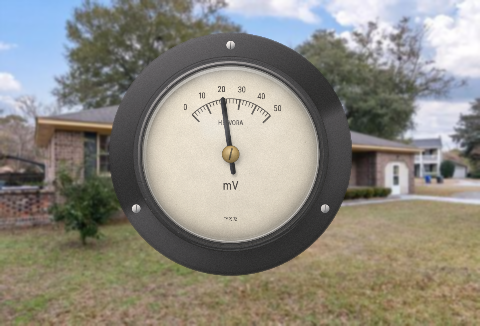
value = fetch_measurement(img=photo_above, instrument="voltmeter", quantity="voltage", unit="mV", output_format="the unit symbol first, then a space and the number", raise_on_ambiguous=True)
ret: mV 20
